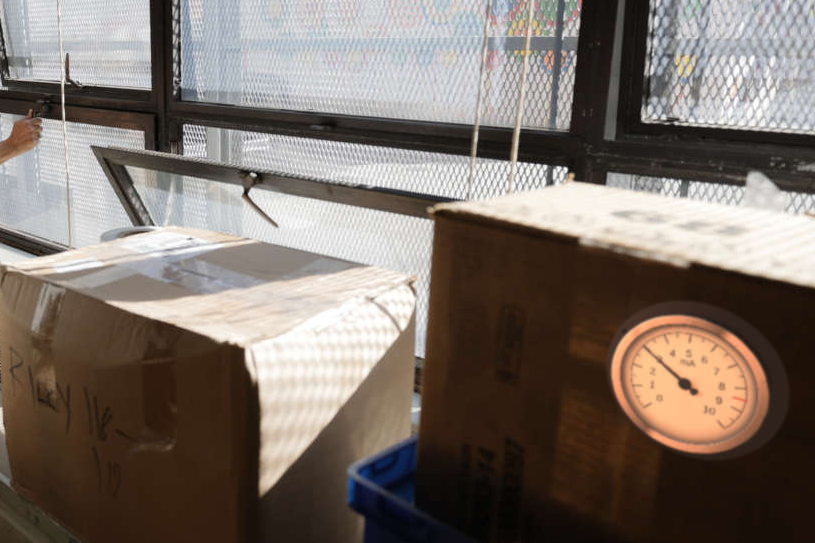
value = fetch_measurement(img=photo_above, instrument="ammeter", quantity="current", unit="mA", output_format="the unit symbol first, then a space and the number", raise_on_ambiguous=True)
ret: mA 3
